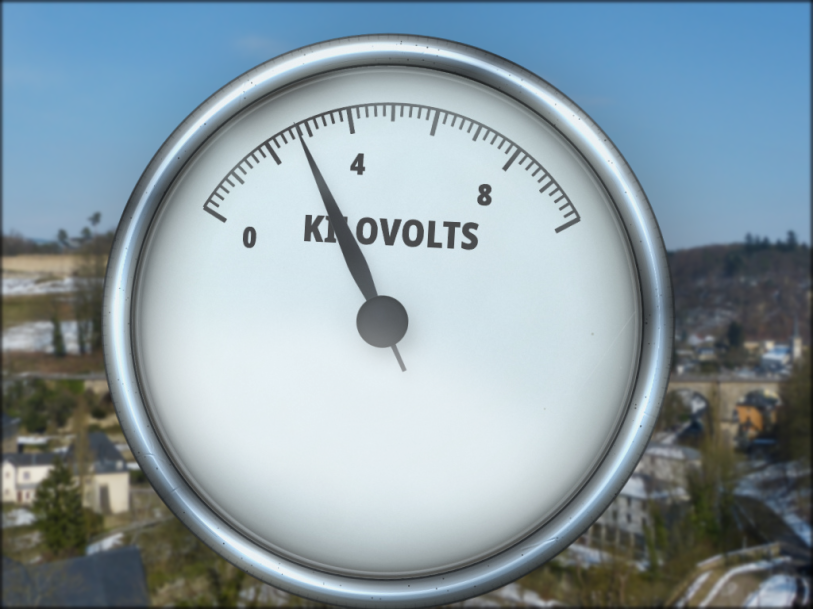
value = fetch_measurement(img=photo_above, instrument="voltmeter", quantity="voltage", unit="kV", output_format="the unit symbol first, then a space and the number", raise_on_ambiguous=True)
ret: kV 2.8
